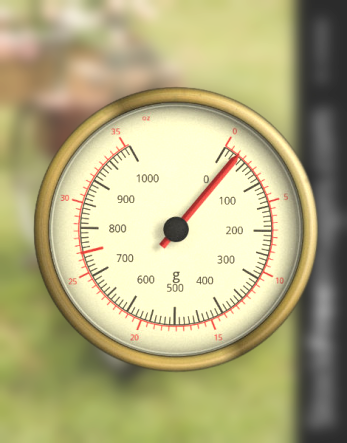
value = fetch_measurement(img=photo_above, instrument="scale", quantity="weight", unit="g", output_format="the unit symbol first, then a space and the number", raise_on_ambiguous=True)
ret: g 30
